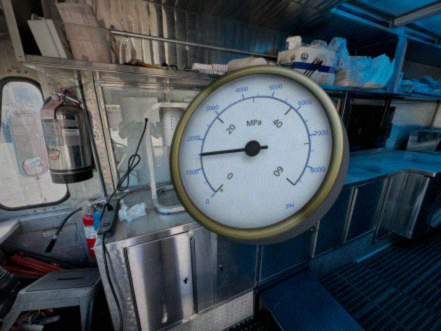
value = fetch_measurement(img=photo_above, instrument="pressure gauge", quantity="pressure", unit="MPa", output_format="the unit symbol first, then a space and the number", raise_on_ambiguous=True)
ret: MPa 10
